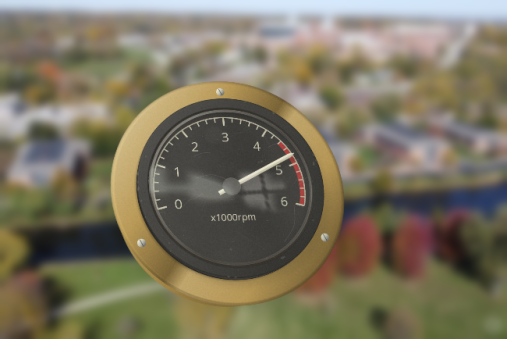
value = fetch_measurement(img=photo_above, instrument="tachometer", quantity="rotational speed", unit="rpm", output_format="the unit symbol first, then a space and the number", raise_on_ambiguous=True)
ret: rpm 4800
